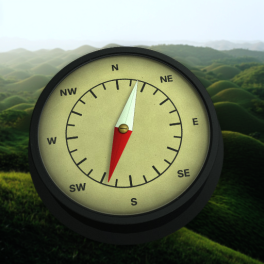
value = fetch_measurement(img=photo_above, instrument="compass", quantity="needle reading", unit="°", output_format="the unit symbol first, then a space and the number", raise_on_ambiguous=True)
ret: ° 202.5
